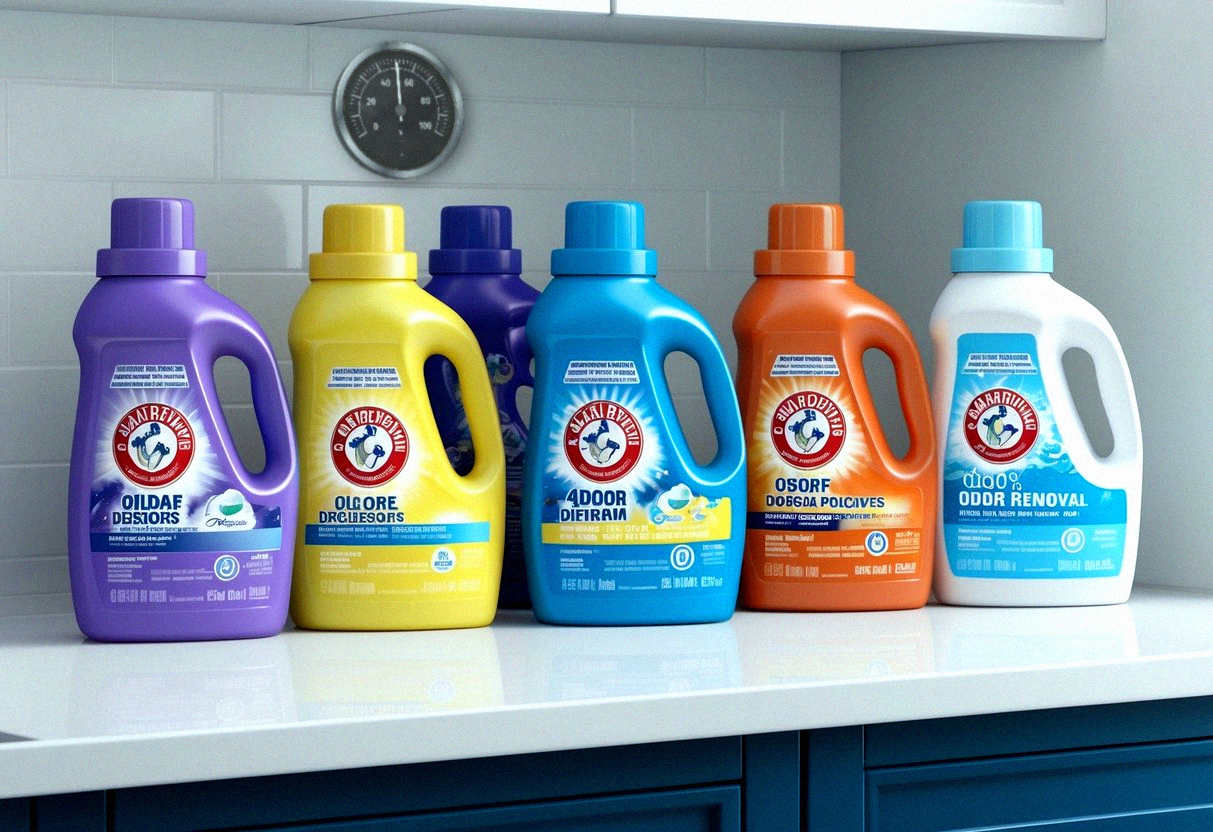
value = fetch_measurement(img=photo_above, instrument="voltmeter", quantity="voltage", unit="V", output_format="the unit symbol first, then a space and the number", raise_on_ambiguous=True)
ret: V 50
